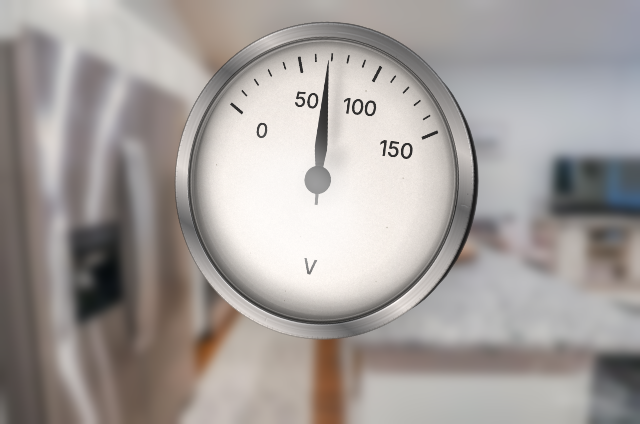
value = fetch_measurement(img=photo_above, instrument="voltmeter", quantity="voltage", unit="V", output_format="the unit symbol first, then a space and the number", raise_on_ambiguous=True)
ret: V 70
